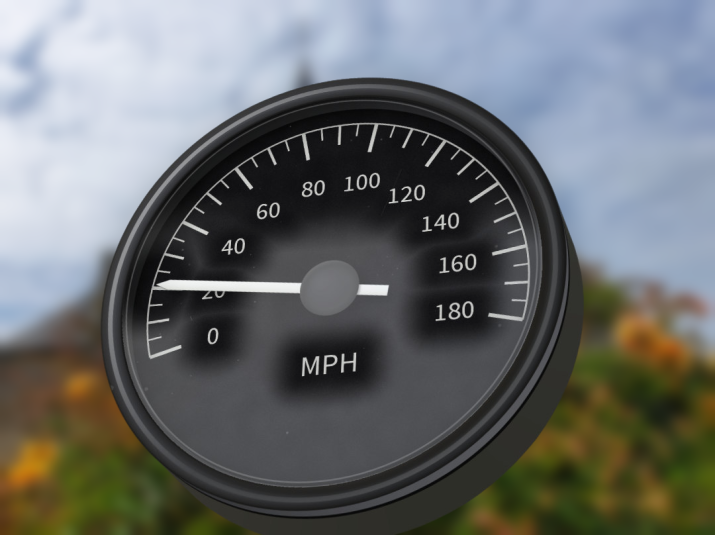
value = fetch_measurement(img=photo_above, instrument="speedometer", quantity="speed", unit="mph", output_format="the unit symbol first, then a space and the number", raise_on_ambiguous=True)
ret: mph 20
